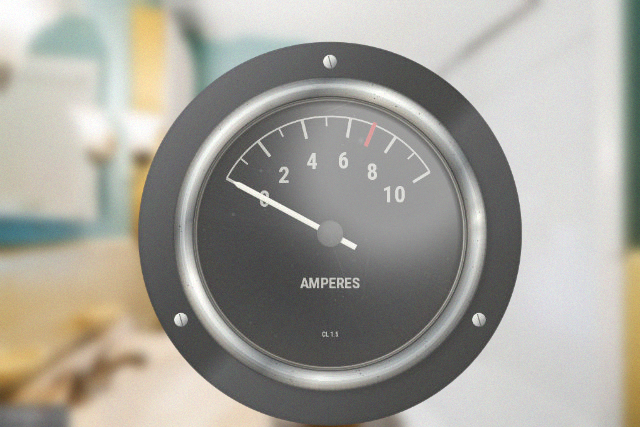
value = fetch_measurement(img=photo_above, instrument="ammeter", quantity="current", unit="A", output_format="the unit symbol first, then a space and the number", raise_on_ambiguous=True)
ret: A 0
